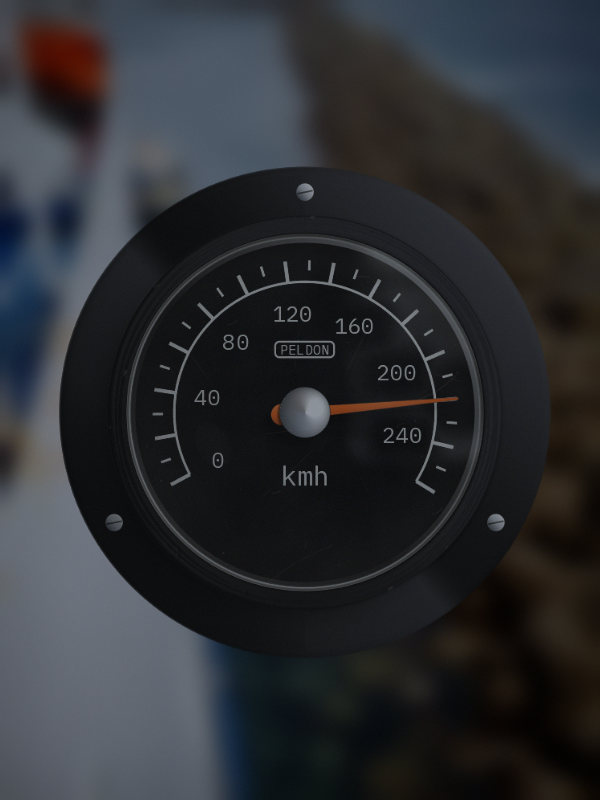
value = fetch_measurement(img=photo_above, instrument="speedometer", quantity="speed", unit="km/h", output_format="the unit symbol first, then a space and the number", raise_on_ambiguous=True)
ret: km/h 220
